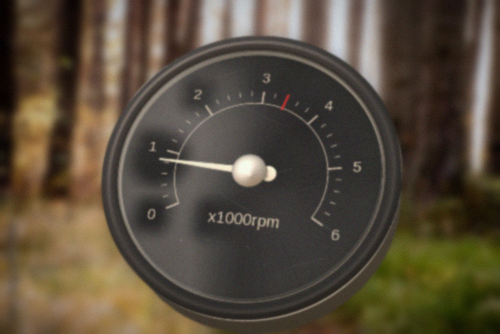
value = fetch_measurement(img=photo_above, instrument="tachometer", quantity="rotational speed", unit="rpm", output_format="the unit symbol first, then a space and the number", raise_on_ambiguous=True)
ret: rpm 800
